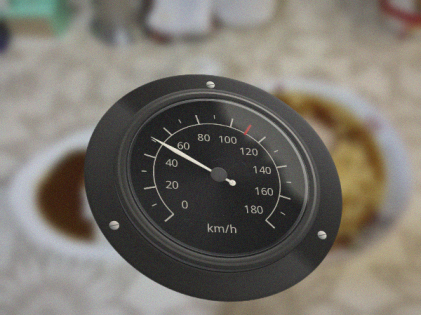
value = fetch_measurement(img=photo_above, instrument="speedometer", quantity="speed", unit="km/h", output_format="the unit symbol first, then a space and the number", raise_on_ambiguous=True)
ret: km/h 50
